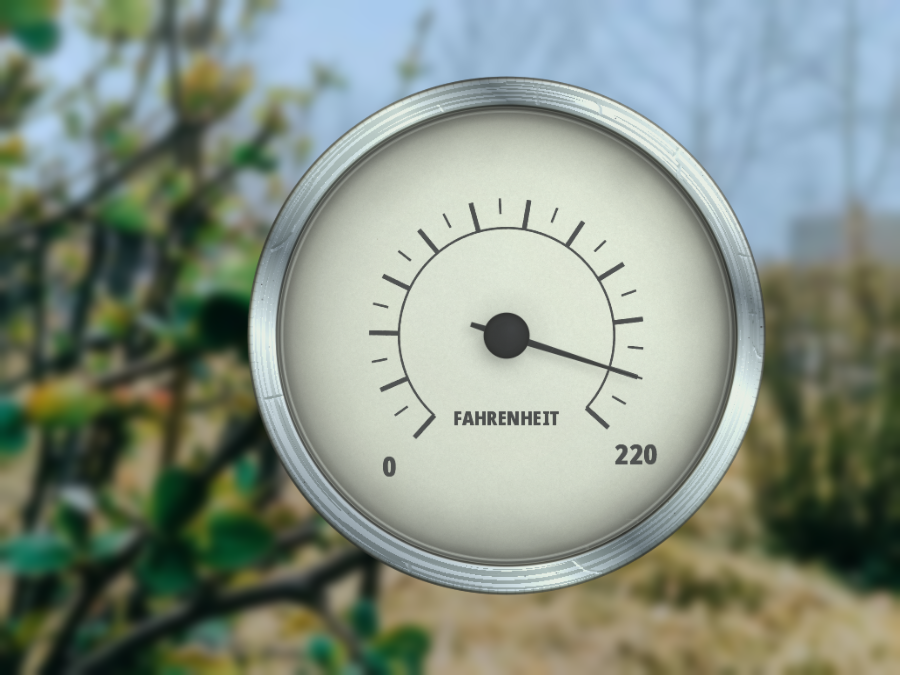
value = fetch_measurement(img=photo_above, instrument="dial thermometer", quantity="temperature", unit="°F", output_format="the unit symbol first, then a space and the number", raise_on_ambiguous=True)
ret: °F 200
